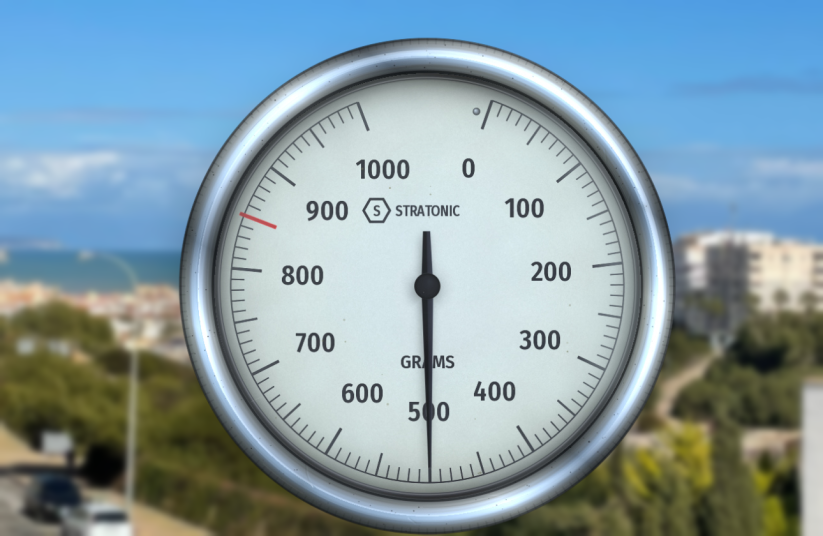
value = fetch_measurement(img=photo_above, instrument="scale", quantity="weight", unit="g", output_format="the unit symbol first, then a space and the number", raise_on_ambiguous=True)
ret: g 500
